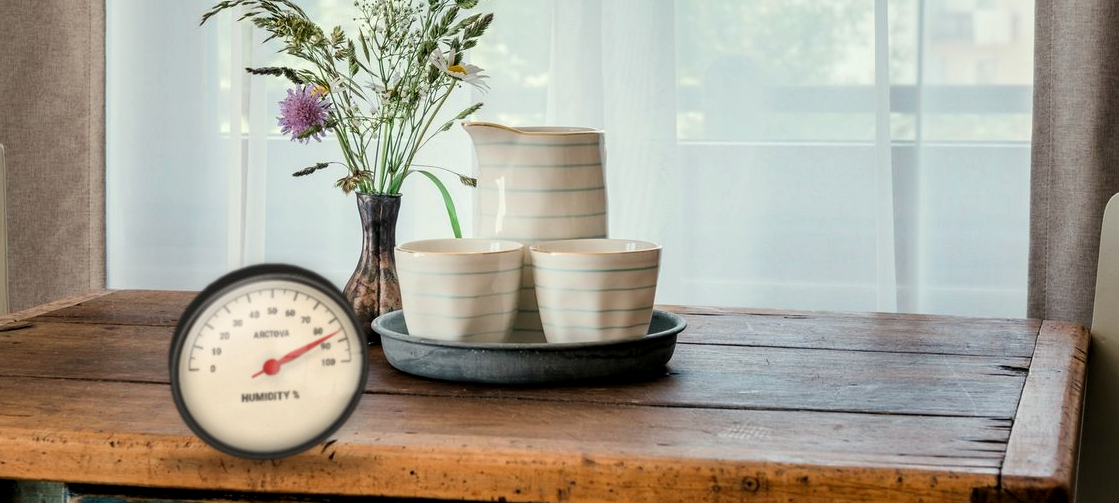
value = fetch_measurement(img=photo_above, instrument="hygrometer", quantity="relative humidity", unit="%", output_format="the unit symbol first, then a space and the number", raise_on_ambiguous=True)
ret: % 85
